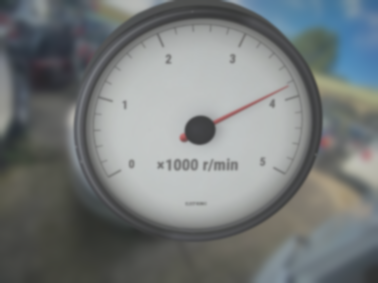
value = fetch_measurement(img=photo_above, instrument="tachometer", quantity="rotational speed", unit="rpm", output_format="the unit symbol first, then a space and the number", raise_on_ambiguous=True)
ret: rpm 3800
